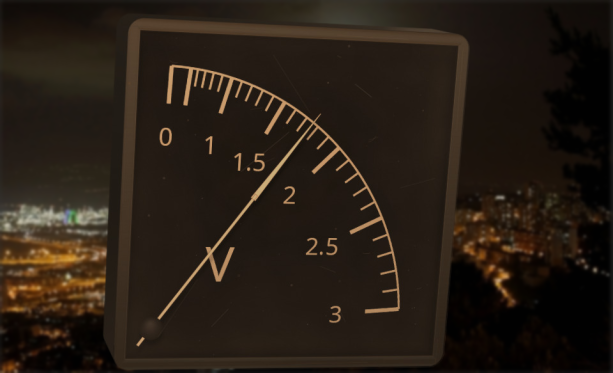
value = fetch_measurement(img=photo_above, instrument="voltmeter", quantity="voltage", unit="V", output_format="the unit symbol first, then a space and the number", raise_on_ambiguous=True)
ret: V 1.75
